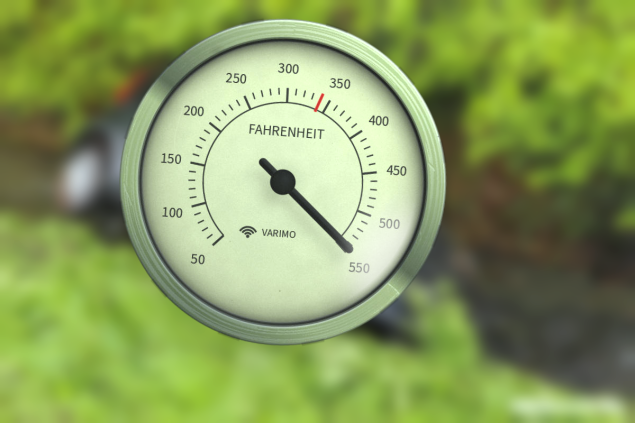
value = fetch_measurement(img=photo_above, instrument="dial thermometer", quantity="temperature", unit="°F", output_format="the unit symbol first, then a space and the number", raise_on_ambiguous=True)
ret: °F 545
